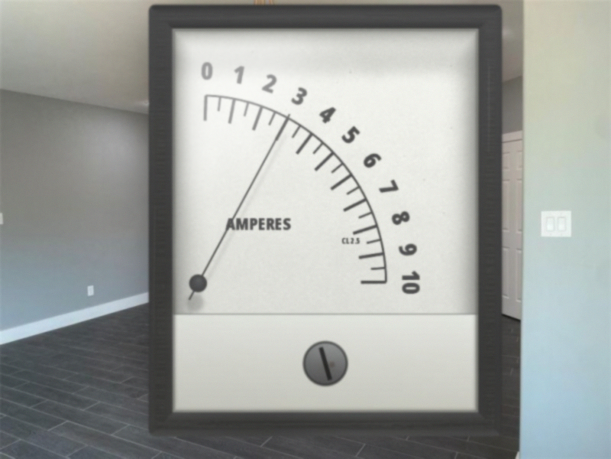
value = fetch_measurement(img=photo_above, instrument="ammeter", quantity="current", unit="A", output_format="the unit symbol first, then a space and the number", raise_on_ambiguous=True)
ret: A 3
